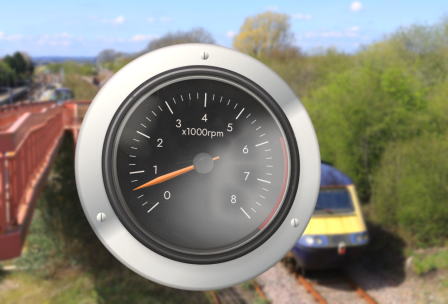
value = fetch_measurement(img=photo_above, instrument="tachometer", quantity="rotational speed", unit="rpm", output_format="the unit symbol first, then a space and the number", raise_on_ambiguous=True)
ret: rpm 600
